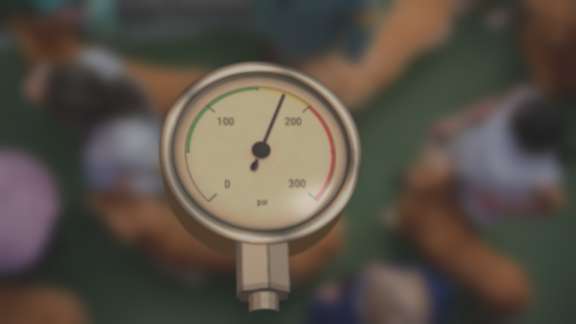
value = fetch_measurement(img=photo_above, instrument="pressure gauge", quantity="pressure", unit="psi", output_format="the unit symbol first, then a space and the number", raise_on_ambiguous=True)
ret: psi 175
